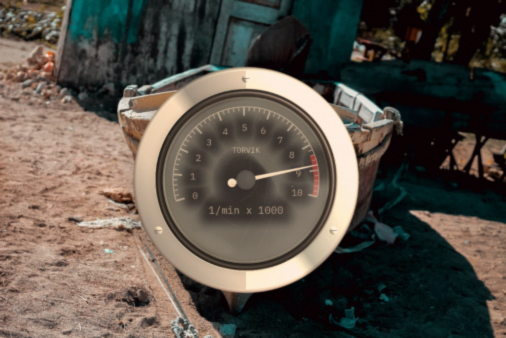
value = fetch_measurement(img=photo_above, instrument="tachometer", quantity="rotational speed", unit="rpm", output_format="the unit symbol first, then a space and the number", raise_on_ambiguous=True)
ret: rpm 8800
